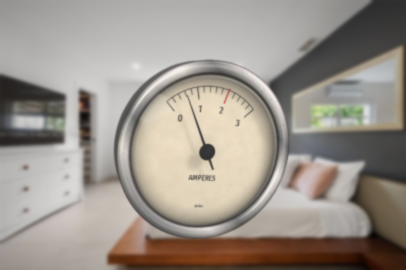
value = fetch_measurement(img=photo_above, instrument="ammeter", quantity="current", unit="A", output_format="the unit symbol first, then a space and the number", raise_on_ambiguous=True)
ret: A 0.6
